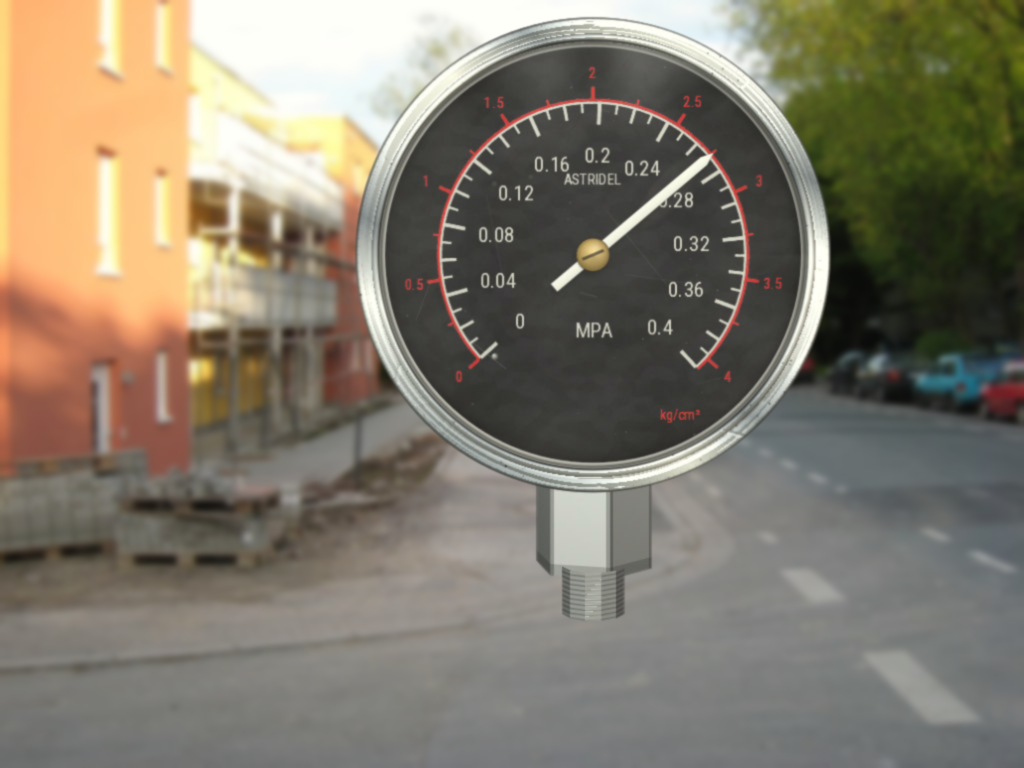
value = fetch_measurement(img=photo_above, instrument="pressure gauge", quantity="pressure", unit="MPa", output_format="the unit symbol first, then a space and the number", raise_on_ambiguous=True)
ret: MPa 0.27
